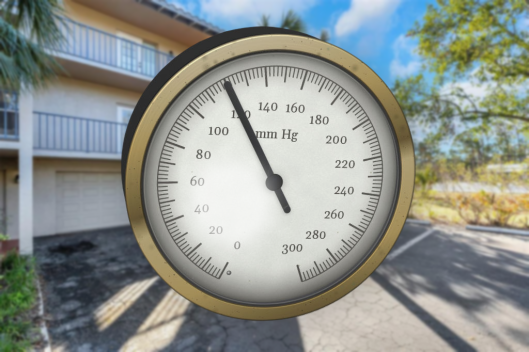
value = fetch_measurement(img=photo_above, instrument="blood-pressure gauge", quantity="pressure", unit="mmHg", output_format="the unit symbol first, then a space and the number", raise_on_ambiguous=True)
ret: mmHg 120
